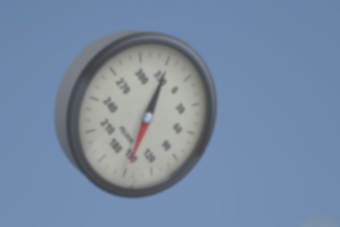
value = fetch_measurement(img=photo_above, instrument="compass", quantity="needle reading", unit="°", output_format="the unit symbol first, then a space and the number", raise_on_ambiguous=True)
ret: ° 150
